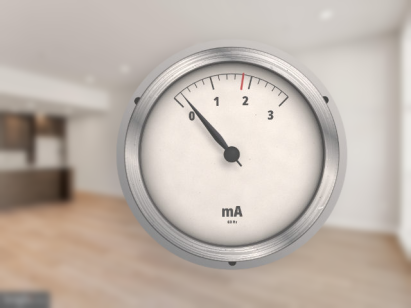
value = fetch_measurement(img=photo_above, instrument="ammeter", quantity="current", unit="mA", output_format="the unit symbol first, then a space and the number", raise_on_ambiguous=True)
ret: mA 0.2
